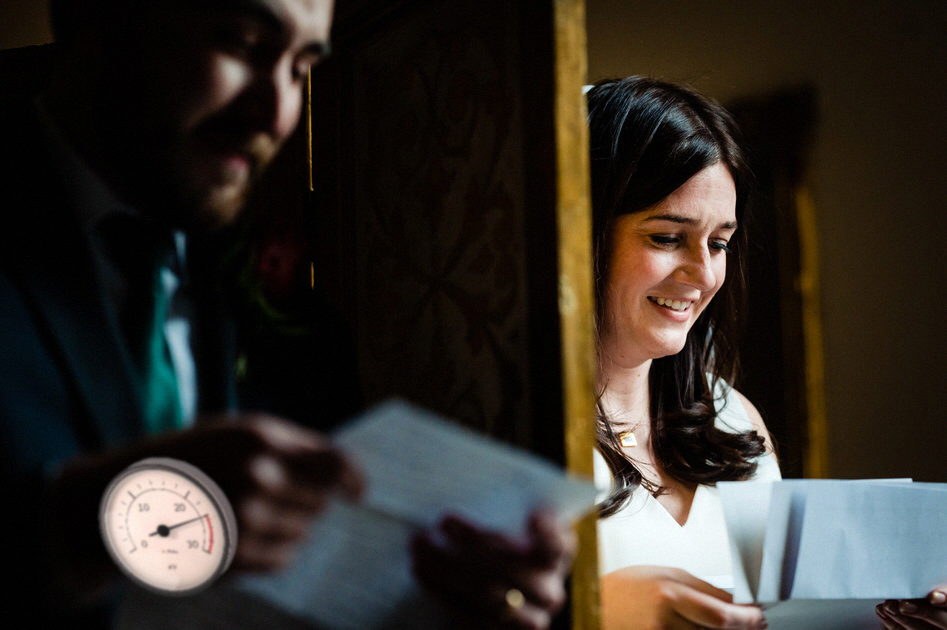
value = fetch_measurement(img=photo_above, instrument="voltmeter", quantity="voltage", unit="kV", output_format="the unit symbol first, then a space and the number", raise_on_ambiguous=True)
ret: kV 24
